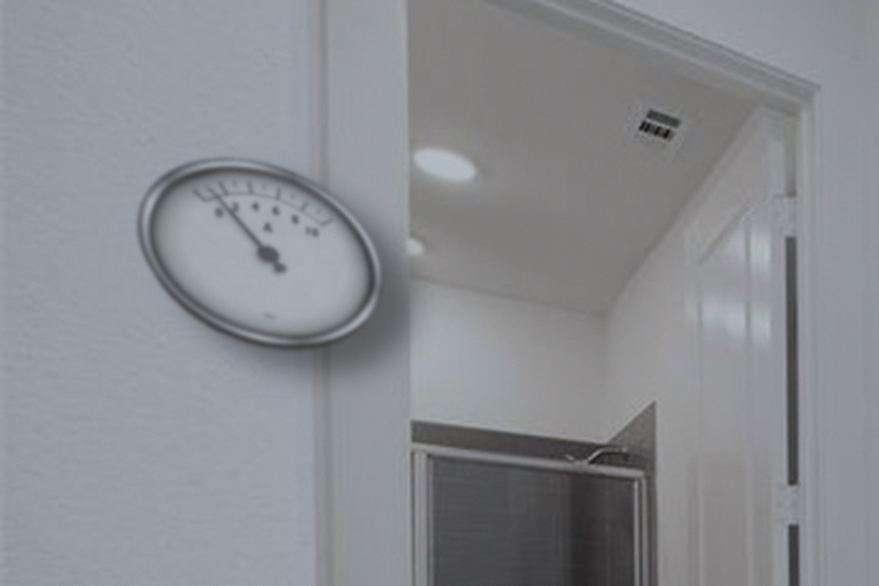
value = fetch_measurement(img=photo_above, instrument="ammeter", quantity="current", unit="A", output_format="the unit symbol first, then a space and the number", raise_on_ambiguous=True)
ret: A 1
